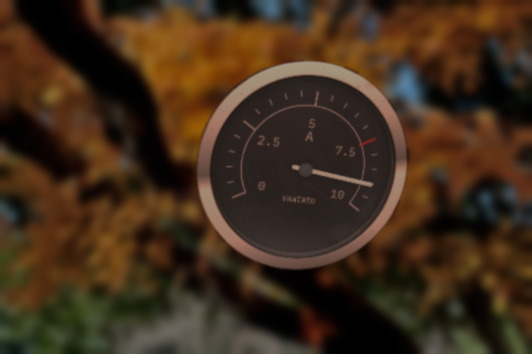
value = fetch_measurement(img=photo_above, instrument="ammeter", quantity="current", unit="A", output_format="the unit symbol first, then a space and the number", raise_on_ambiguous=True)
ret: A 9
